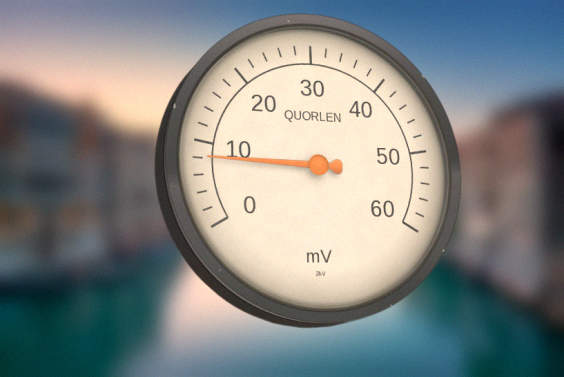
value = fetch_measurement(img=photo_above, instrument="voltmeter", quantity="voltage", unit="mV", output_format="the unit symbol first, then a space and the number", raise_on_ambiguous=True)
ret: mV 8
